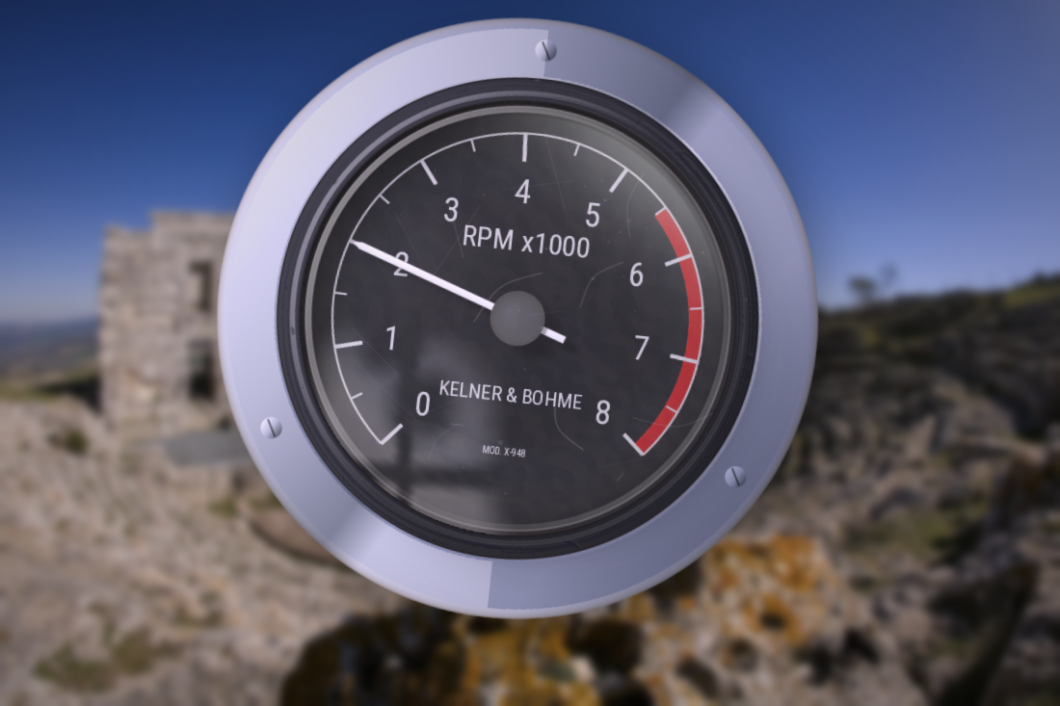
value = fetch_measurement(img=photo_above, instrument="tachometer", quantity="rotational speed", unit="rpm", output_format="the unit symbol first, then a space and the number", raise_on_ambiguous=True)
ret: rpm 2000
